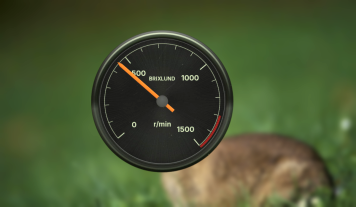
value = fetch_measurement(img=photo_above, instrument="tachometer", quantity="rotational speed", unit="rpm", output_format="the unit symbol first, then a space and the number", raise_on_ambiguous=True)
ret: rpm 450
